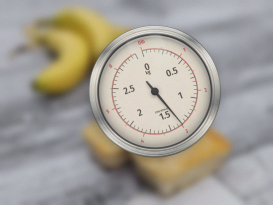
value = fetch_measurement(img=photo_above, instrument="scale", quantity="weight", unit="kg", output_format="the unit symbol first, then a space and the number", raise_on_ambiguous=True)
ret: kg 1.35
